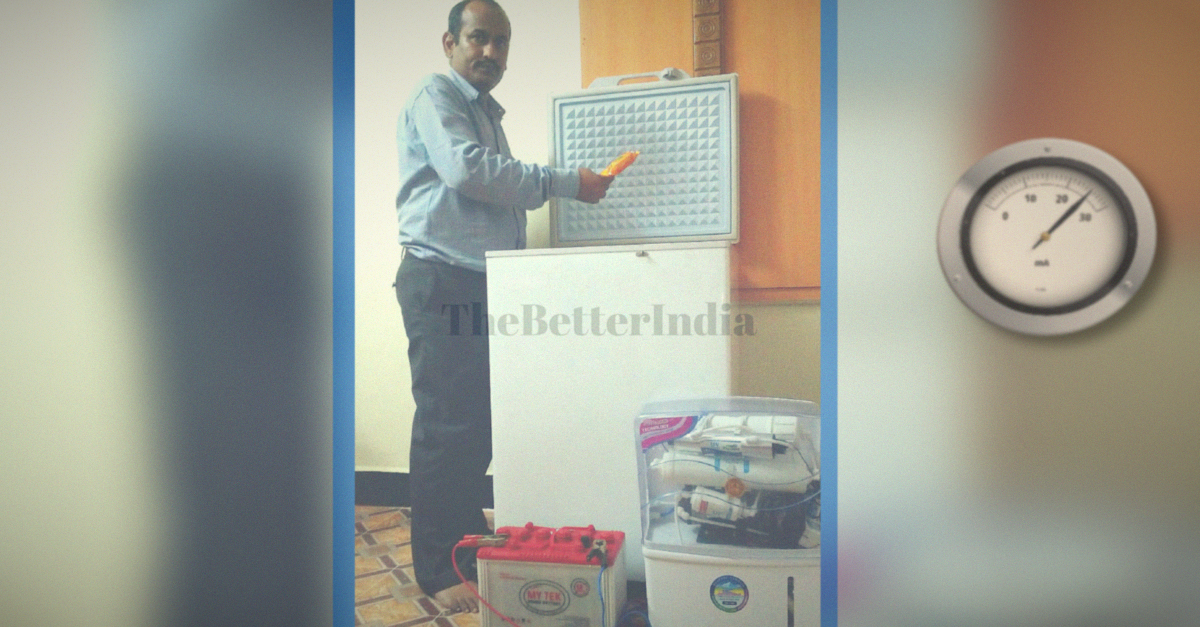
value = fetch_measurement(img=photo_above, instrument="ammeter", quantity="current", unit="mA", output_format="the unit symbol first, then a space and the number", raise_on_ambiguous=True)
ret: mA 25
